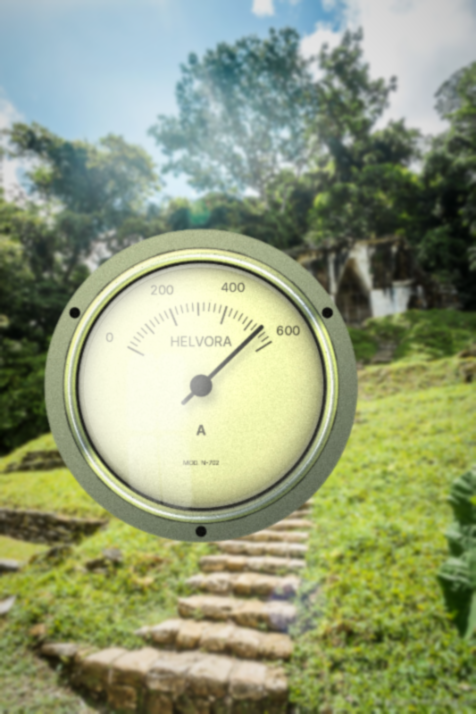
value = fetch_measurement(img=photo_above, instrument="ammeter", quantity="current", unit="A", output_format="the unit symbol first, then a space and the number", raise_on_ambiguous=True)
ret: A 540
